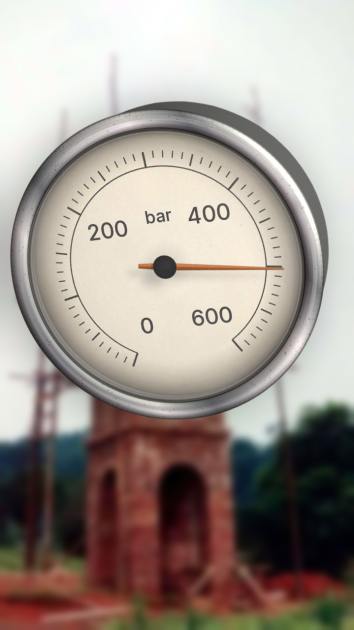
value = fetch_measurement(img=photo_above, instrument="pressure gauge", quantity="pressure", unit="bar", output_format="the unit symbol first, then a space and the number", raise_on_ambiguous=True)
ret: bar 500
